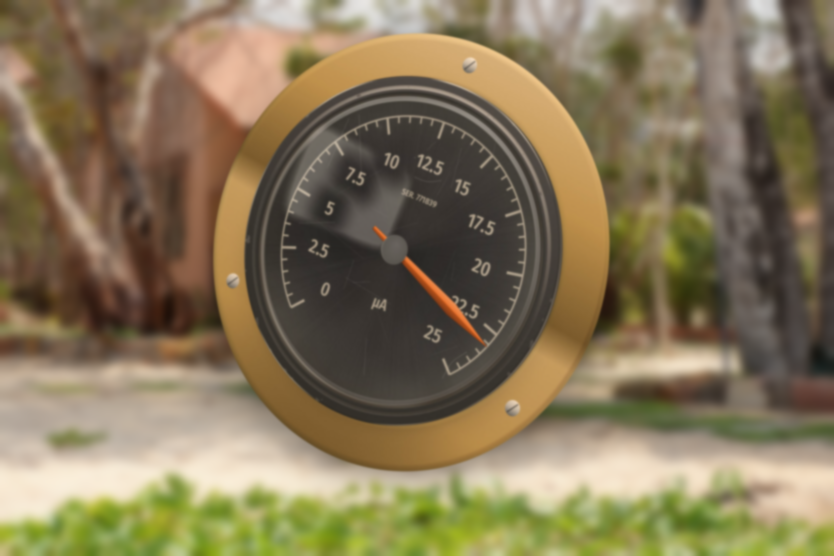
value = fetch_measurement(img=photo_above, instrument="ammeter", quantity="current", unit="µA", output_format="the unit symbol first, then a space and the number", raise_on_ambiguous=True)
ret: µA 23
